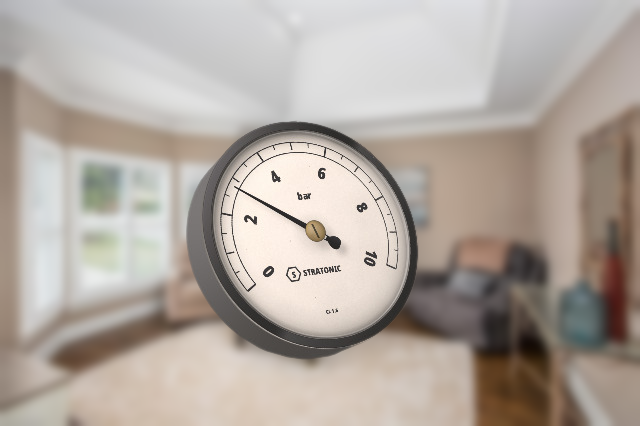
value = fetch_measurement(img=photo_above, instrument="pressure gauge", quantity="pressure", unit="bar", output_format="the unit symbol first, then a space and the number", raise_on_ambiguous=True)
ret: bar 2.75
